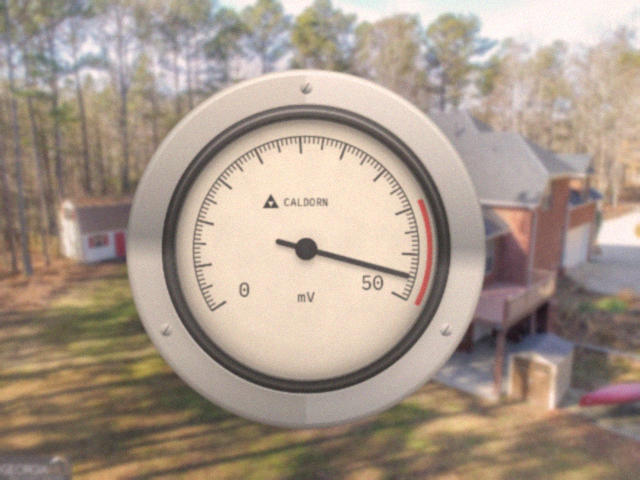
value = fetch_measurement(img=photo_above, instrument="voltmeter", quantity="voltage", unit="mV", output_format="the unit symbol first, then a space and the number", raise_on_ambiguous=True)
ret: mV 47.5
